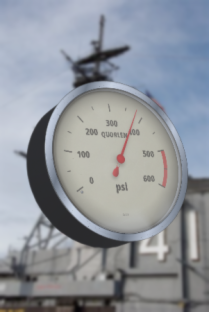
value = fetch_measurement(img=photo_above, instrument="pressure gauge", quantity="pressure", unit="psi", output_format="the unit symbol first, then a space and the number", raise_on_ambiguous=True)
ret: psi 375
